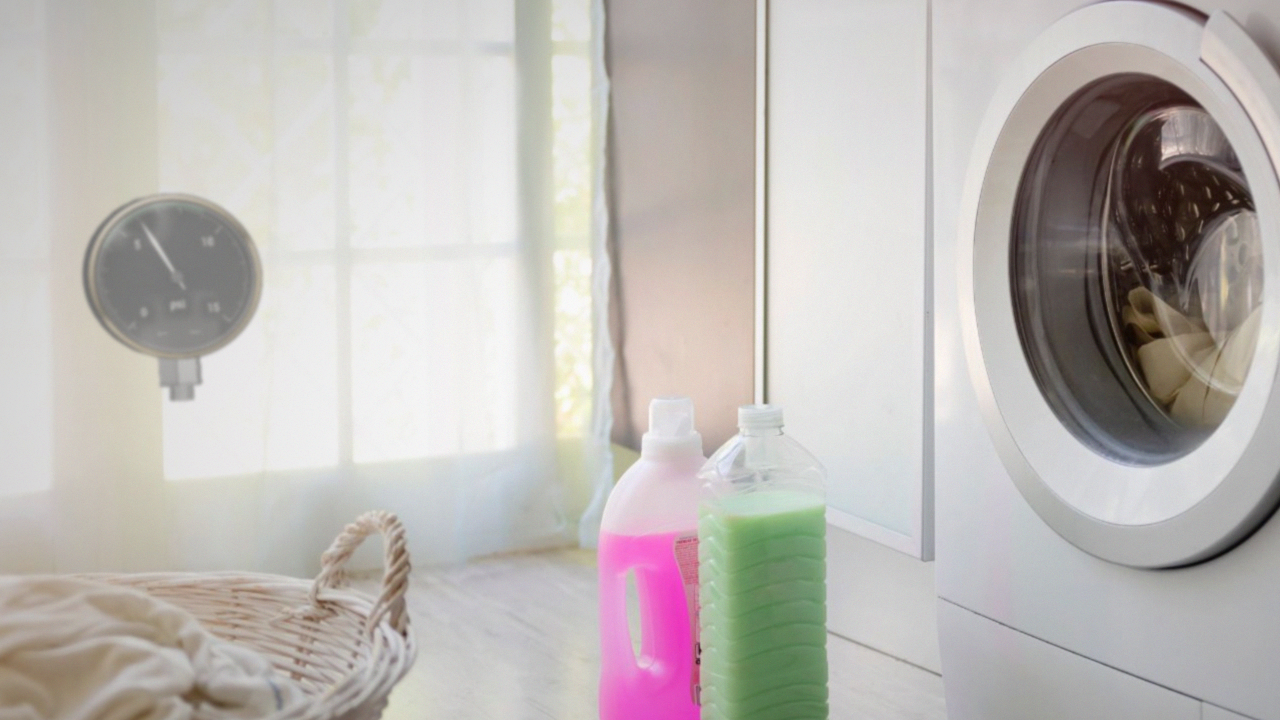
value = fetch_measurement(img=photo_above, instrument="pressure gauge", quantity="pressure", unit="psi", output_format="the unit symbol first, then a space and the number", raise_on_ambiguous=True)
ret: psi 6
